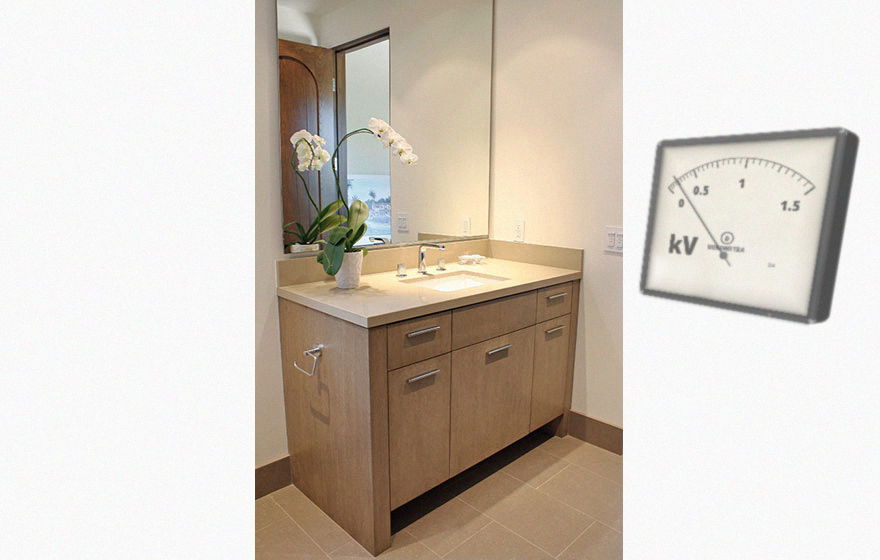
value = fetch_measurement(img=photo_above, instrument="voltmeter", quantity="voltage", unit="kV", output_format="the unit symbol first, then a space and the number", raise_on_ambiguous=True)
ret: kV 0.25
